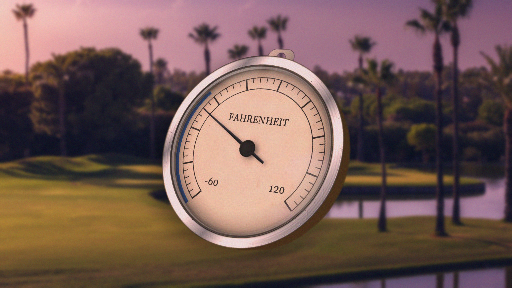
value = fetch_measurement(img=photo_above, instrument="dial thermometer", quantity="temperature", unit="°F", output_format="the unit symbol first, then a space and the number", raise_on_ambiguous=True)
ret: °F -8
